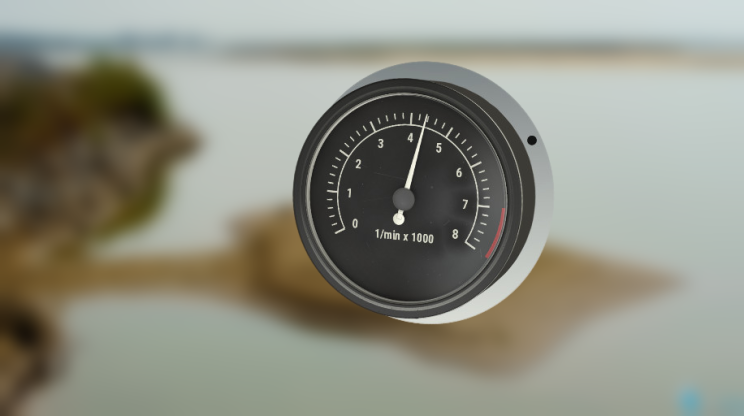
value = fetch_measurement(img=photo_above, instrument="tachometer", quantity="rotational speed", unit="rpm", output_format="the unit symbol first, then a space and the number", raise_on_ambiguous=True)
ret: rpm 4400
